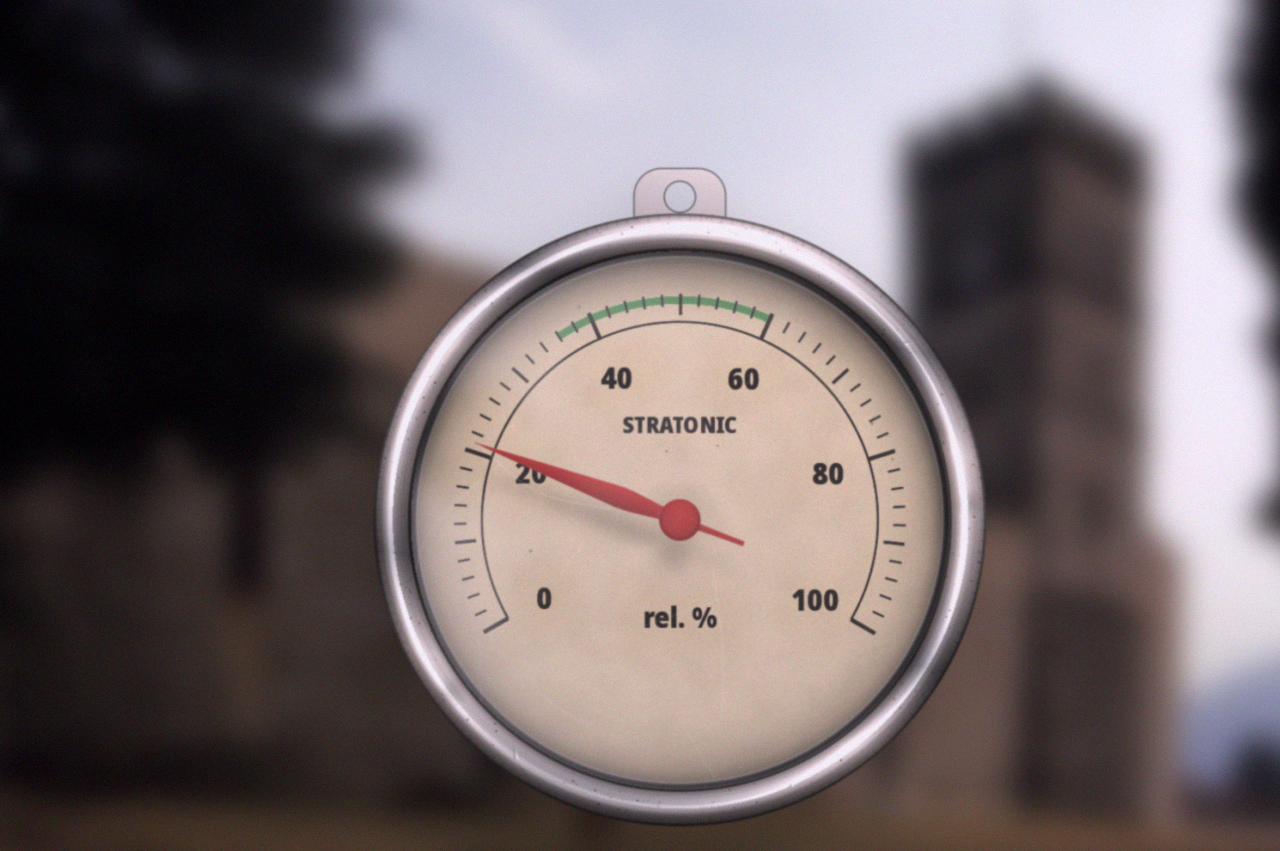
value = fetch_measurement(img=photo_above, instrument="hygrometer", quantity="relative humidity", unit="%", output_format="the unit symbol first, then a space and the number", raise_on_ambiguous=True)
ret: % 21
